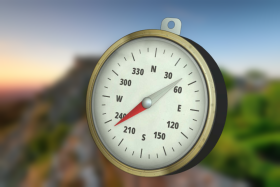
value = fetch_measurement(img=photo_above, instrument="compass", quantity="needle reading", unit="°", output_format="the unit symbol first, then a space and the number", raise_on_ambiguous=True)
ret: ° 230
